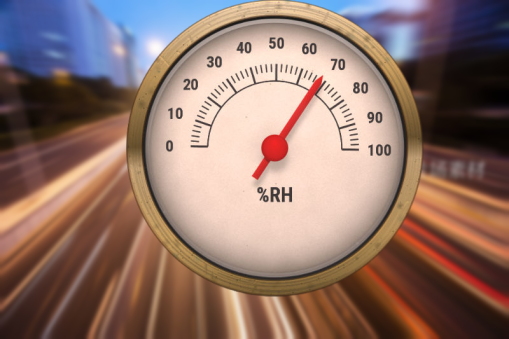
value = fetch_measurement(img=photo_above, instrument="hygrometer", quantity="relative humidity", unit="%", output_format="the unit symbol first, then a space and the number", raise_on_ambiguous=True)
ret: % 68
